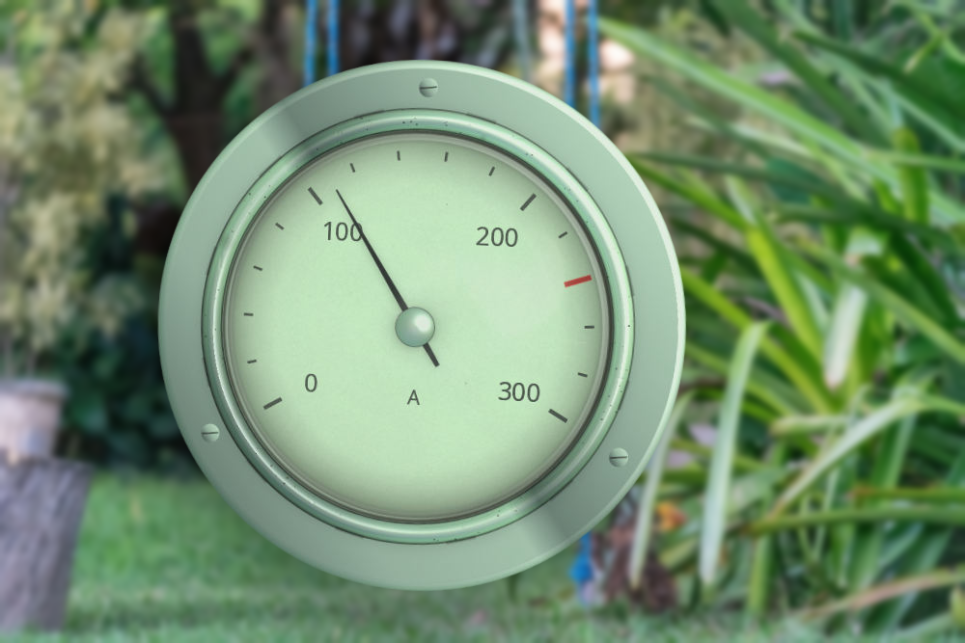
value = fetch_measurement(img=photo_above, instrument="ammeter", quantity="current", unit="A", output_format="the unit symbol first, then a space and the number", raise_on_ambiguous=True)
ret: A 110
